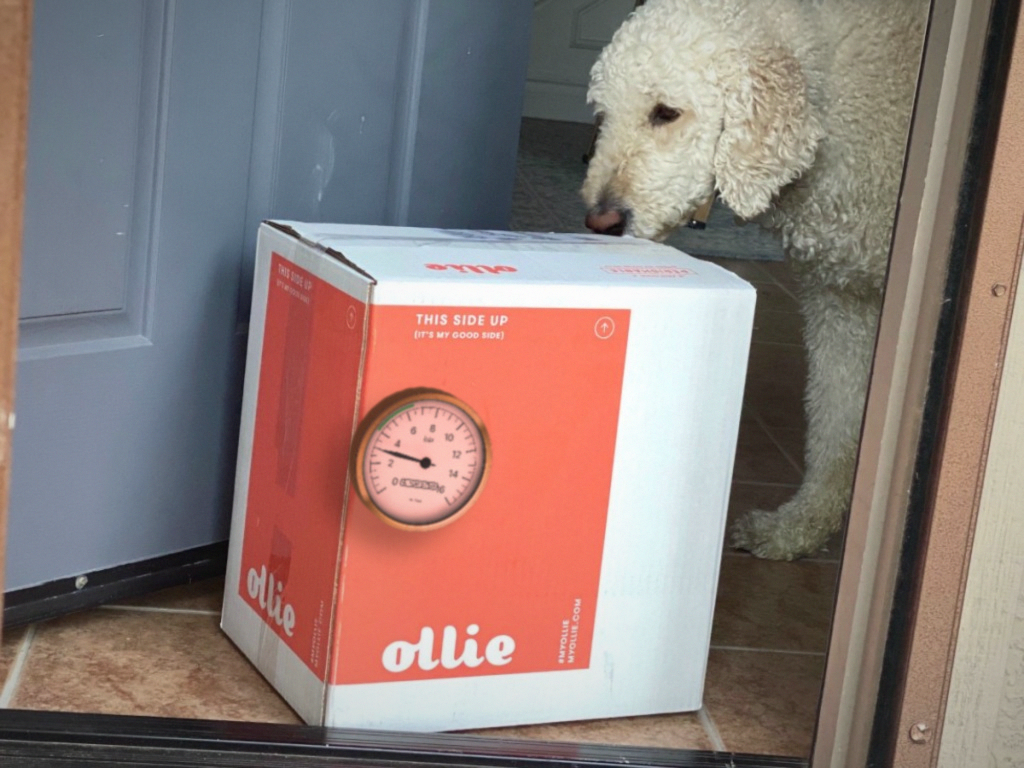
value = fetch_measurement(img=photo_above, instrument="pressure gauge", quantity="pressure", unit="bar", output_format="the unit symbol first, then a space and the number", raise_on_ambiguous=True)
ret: bar 3
